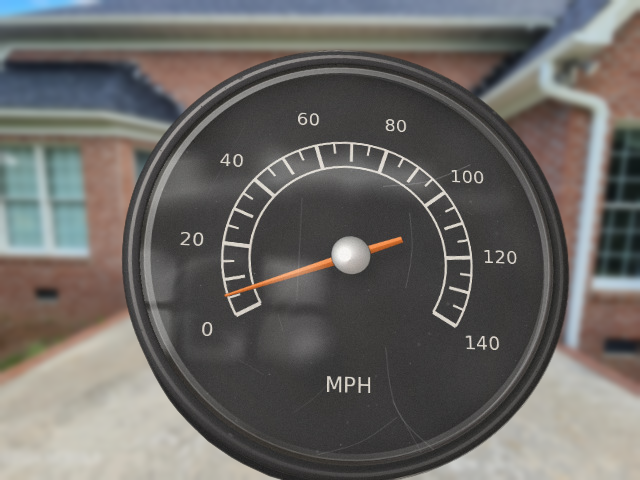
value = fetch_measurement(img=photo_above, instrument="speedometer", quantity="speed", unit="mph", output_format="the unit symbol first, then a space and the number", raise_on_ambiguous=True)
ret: mph 5
